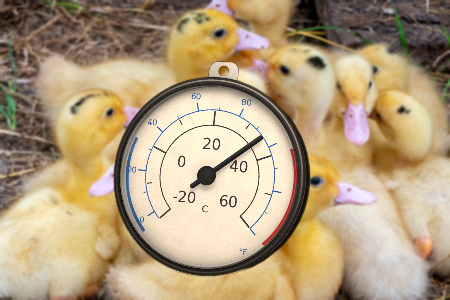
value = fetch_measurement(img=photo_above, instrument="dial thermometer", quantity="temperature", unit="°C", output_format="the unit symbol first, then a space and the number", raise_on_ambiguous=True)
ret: °C 35
